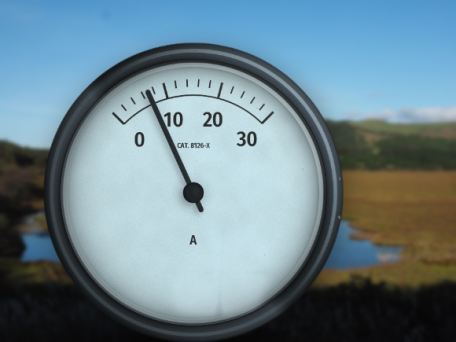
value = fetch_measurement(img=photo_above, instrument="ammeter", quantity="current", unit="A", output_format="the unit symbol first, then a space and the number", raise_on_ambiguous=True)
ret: A 7
